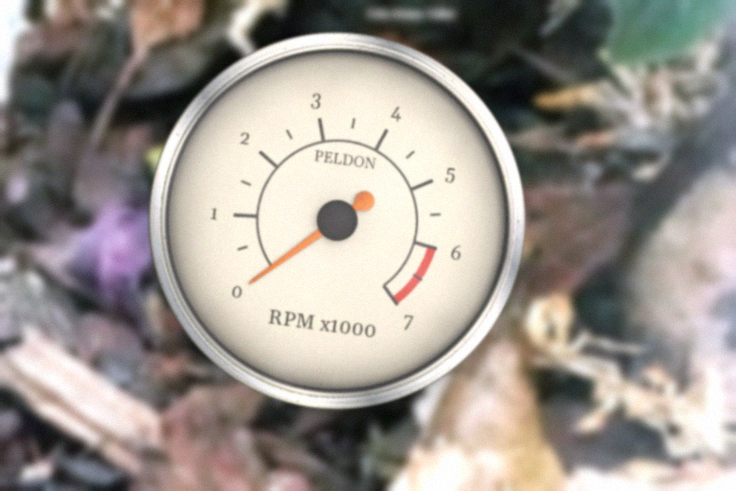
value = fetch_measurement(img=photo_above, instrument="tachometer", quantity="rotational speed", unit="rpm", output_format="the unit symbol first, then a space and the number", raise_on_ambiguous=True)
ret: rpm 0
